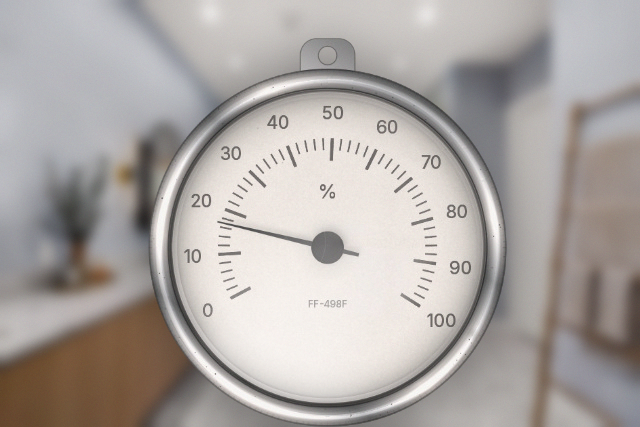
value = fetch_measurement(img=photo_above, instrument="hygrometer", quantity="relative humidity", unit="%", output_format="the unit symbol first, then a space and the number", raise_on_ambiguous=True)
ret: % 17
